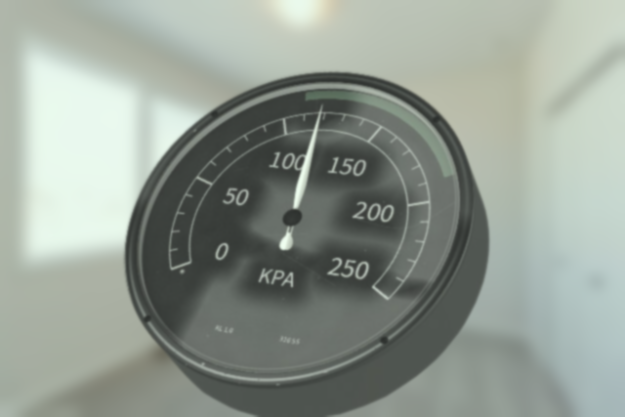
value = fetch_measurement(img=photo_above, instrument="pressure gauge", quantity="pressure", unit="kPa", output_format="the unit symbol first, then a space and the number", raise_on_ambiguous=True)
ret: kPa 120
